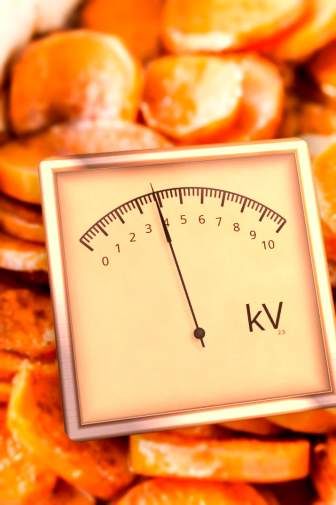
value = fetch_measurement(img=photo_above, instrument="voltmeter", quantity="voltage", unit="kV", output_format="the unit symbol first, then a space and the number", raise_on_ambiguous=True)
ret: kV 3.8
